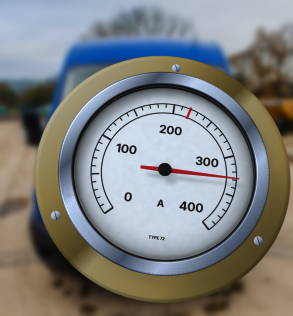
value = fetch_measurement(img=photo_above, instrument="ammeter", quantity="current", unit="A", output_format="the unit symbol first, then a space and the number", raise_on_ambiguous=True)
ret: A 330
